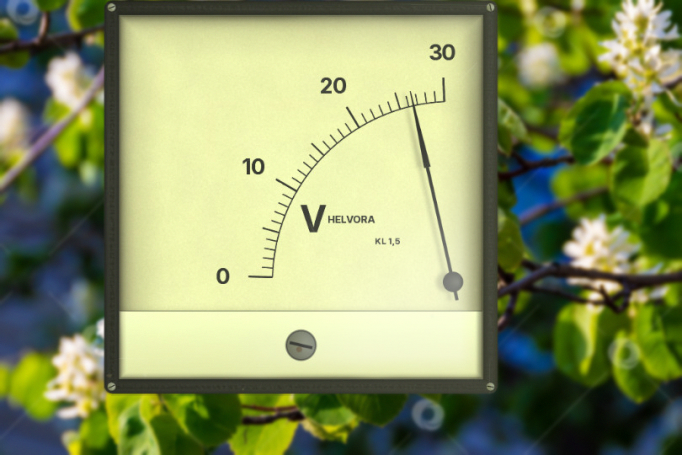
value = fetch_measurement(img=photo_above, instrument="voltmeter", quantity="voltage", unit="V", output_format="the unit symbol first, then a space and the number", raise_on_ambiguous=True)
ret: V 26.5
